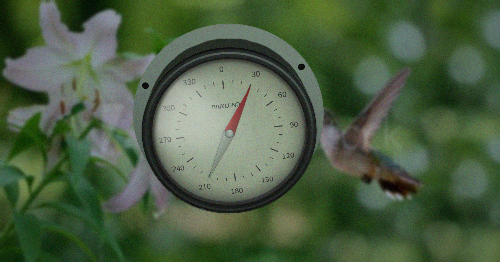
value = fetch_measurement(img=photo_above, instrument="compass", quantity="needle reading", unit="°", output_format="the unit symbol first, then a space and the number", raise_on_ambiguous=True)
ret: ° 30
